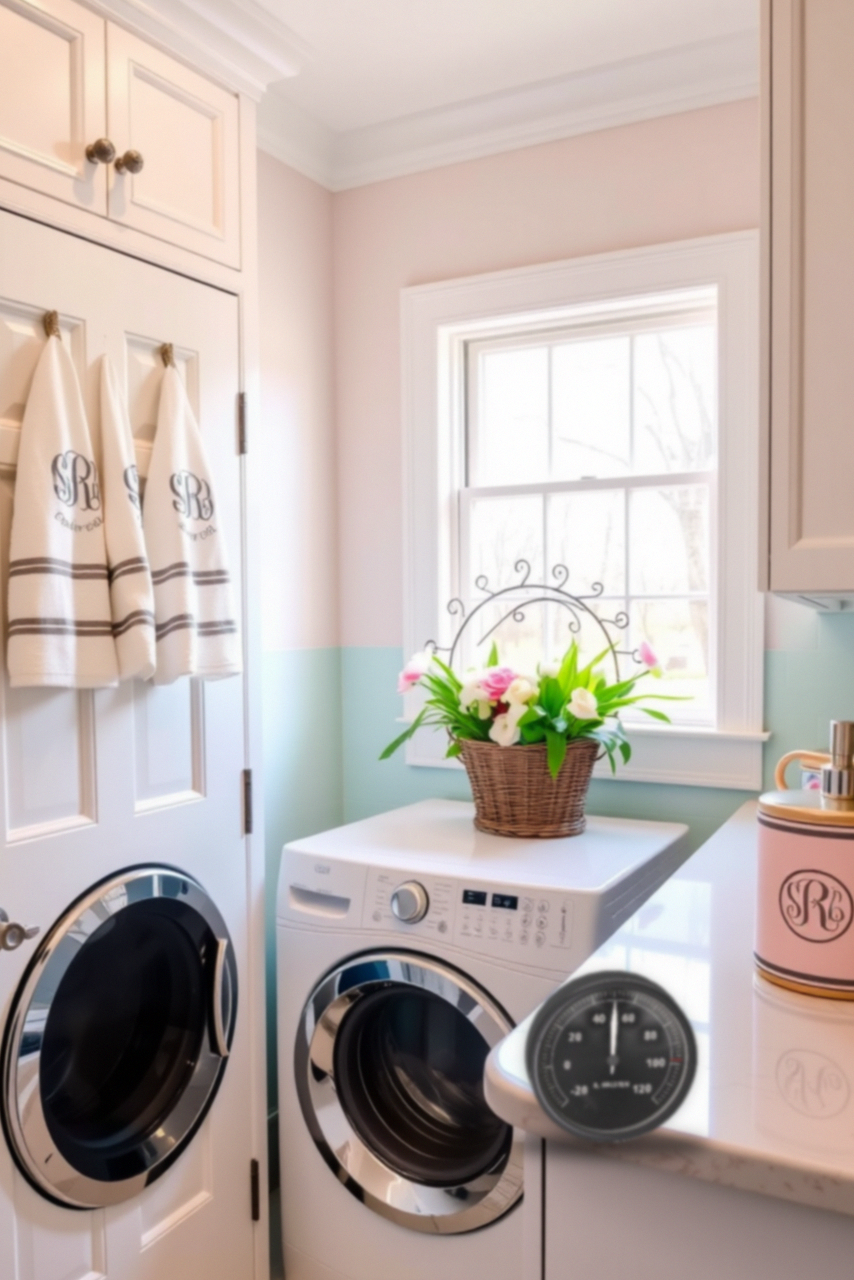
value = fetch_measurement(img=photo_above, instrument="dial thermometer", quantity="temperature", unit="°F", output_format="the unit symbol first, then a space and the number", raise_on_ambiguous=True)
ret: °F 50
